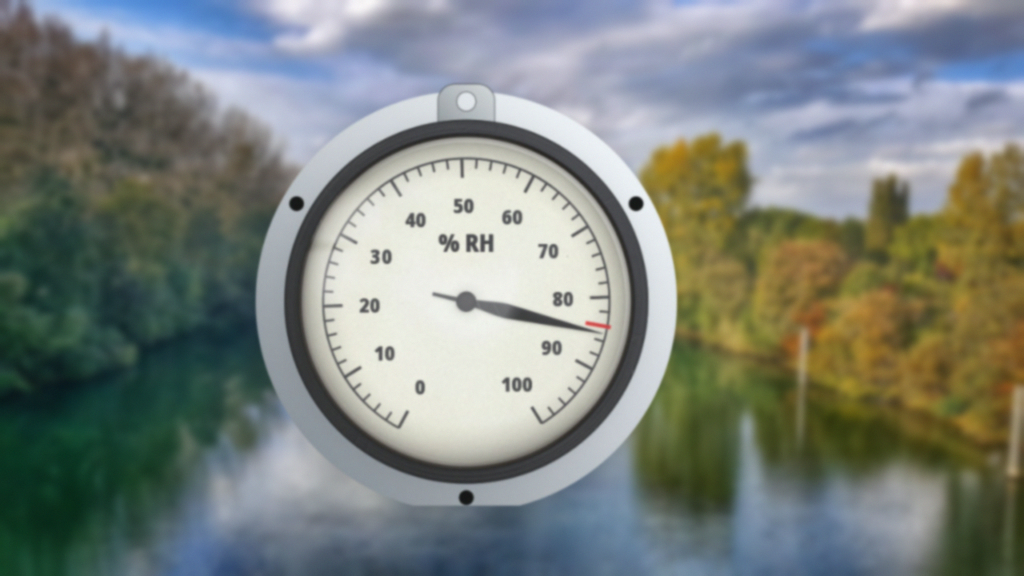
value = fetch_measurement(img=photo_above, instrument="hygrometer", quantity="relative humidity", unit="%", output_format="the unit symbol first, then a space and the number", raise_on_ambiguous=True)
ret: % 85
